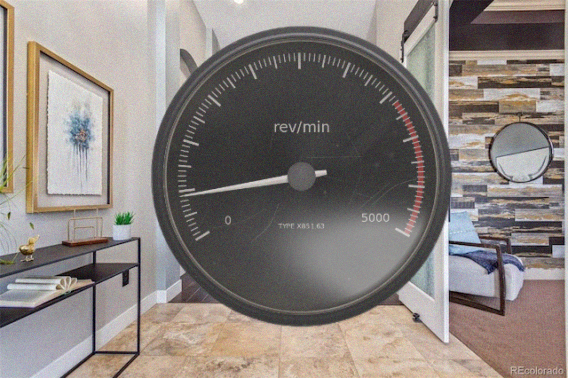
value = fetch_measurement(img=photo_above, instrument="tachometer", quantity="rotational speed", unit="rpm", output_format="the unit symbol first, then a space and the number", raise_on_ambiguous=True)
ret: rpm 450
